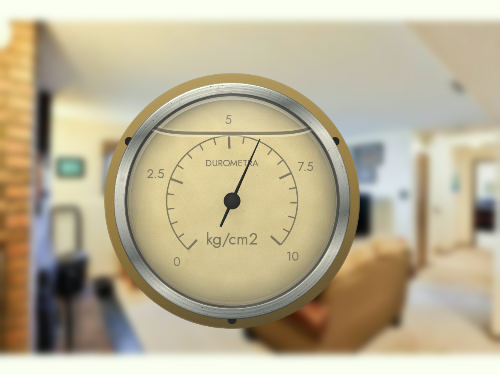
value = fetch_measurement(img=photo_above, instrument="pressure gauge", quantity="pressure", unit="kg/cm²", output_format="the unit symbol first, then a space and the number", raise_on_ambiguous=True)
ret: kg/cm² 6
